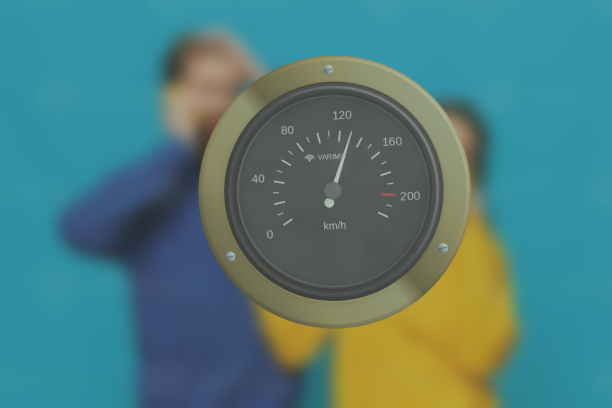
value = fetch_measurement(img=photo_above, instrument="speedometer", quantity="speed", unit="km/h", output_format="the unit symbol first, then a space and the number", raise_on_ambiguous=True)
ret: km/h 130
